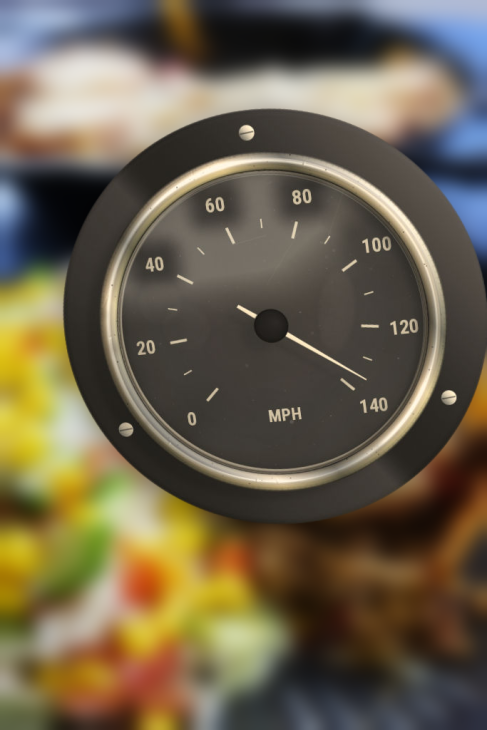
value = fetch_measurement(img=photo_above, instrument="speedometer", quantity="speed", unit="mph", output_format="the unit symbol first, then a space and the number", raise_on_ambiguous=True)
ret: mph 135
